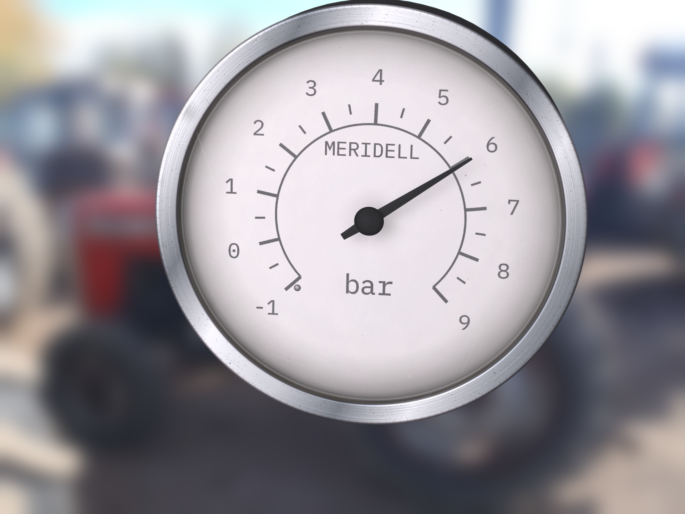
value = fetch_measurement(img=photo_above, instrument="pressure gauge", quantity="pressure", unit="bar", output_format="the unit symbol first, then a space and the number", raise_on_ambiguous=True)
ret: bar 6
